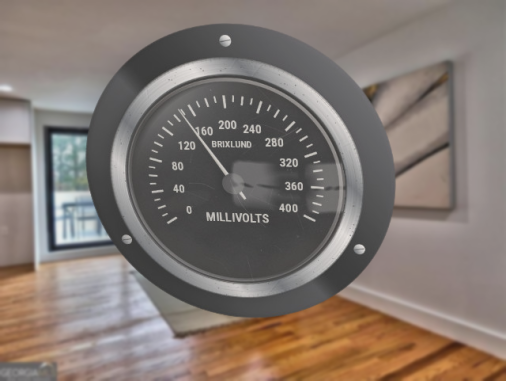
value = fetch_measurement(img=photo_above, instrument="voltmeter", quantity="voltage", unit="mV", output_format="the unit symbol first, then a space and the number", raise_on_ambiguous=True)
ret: mV 150
